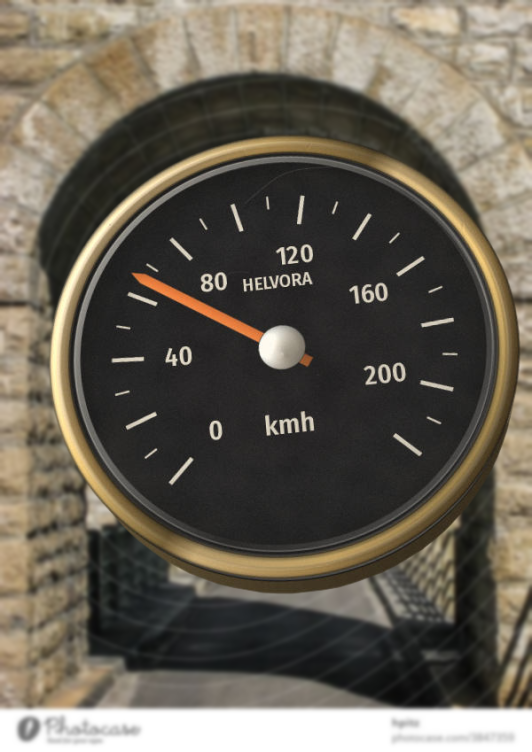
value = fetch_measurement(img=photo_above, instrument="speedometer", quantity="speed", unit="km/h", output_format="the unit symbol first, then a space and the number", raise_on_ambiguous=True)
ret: km/h 65
